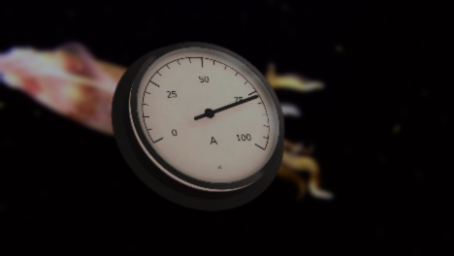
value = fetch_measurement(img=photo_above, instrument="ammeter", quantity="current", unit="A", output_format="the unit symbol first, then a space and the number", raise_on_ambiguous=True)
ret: A 77.5
